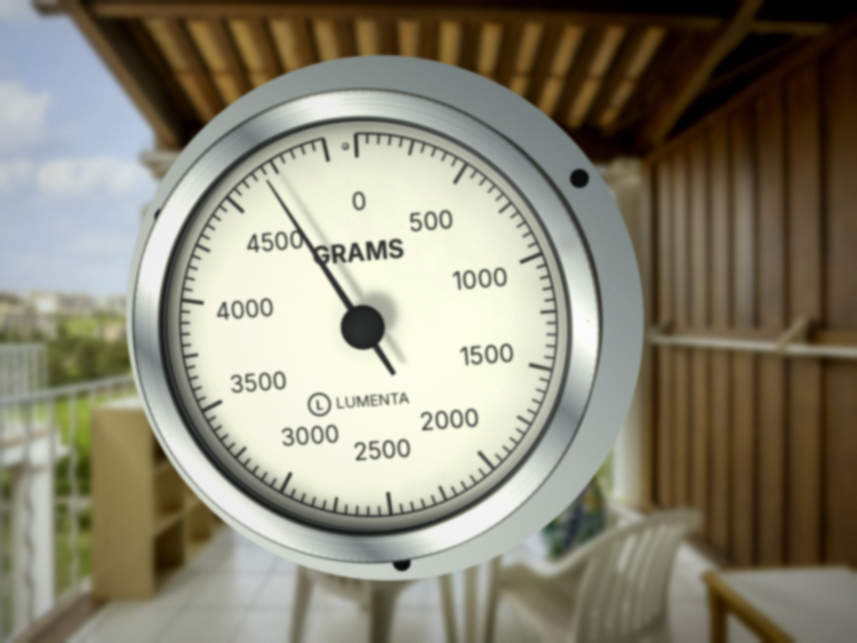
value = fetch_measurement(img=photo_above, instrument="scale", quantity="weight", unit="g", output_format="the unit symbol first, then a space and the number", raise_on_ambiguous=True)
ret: g 4700
